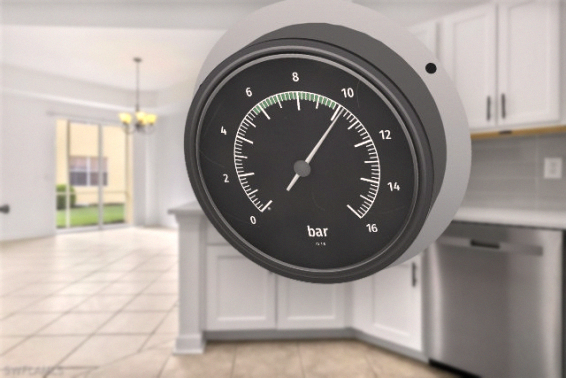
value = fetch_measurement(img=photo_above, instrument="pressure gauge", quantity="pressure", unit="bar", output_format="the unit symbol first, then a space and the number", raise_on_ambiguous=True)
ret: bar 10.2
